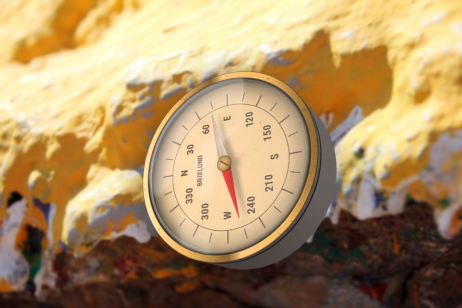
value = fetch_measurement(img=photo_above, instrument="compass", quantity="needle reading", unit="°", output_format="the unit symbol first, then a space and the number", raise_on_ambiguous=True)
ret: ° 255
